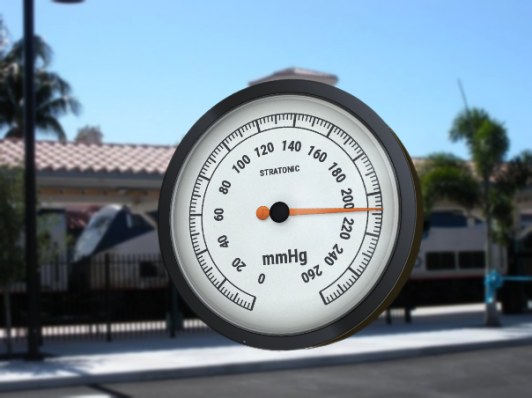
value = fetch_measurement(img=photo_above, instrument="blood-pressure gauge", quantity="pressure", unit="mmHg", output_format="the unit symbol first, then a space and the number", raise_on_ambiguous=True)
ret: mmHg 208
